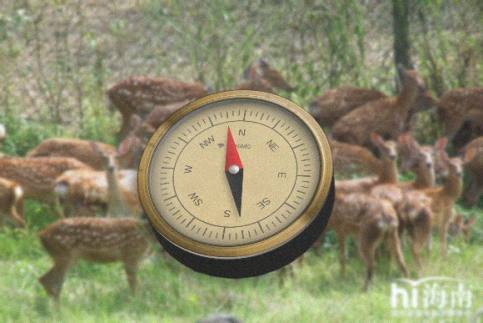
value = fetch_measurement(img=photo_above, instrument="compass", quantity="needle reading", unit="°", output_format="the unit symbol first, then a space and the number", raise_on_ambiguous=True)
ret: ° 345
